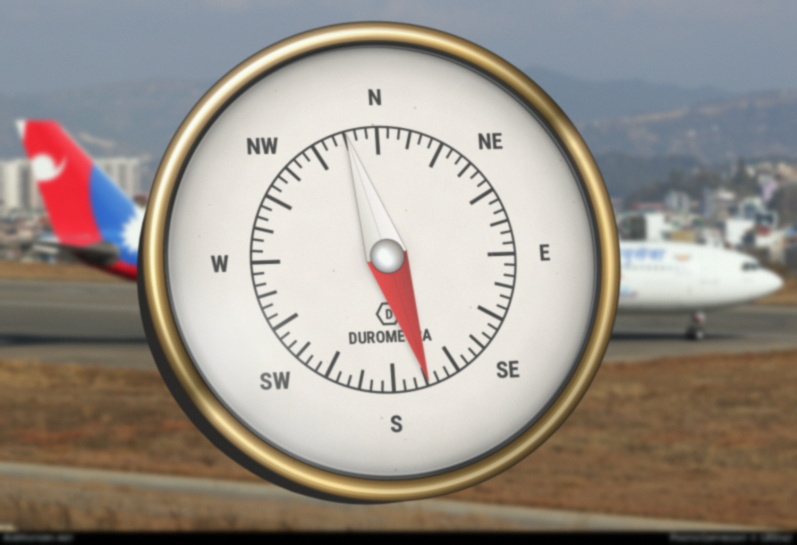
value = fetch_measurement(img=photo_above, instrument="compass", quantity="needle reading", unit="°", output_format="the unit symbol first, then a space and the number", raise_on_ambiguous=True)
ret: ° 165
